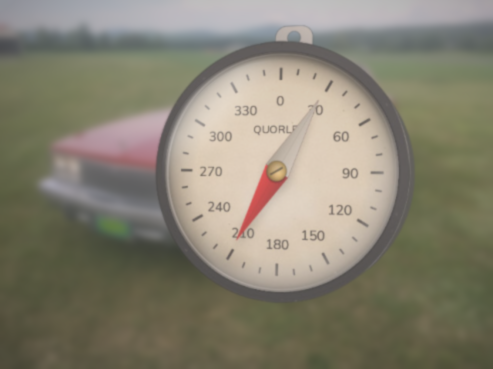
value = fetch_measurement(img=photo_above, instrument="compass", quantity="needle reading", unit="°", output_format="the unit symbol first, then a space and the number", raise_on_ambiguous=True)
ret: ° 210
